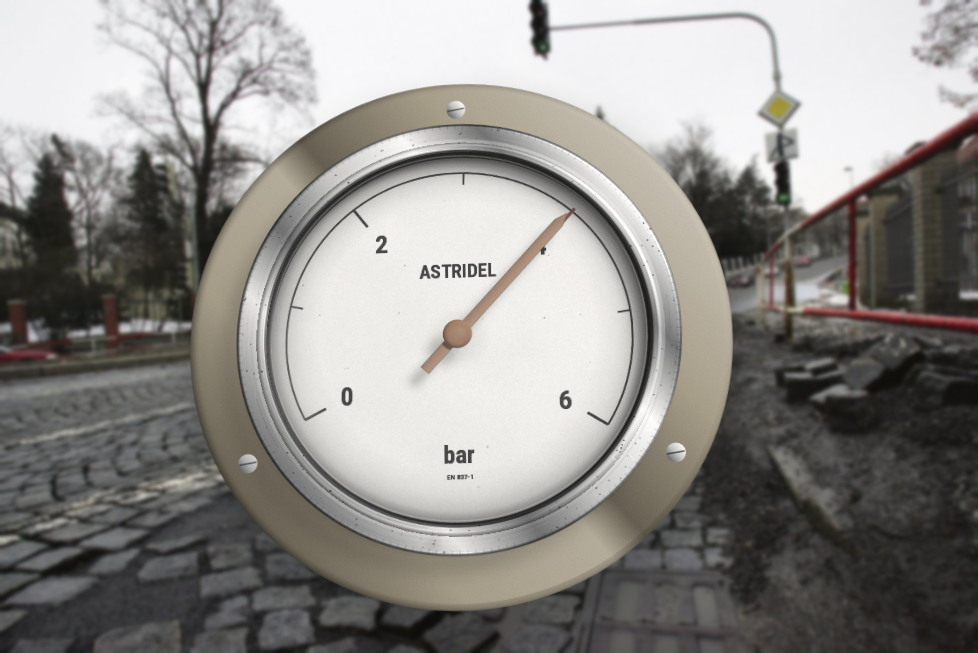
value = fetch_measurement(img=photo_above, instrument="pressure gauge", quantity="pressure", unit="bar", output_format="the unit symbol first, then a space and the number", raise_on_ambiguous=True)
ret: bar 4
